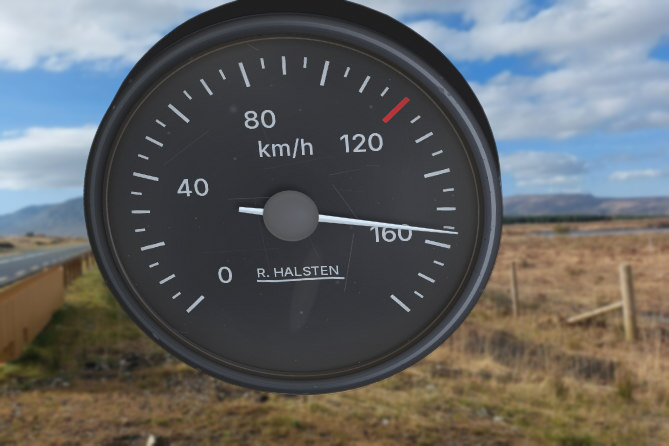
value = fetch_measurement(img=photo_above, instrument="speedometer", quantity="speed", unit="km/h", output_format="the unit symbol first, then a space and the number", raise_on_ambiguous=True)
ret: km/h 155
